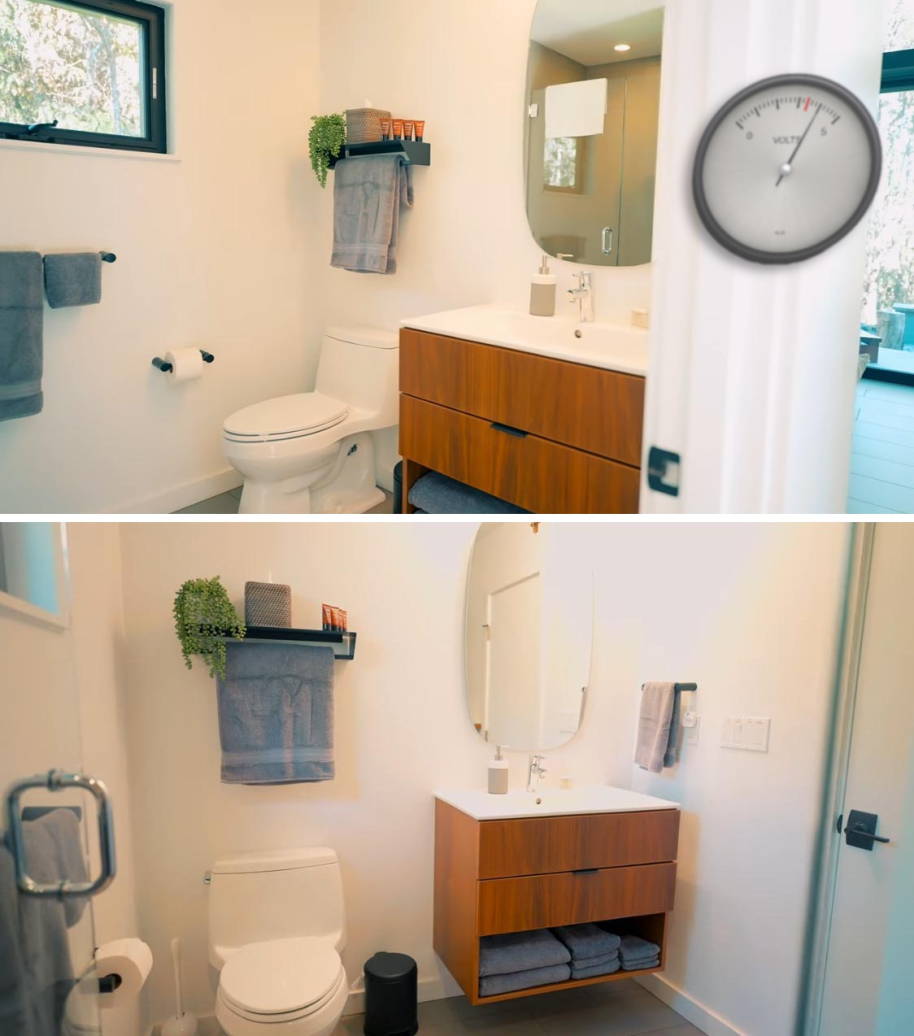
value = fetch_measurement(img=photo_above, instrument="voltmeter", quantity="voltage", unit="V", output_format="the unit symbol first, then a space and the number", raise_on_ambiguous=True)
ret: V 4
